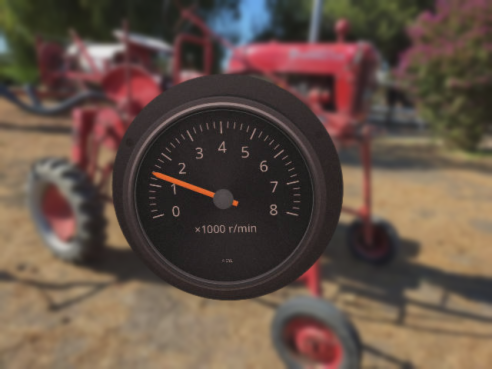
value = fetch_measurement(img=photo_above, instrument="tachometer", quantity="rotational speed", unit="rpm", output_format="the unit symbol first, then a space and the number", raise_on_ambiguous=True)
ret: rpm 1400
